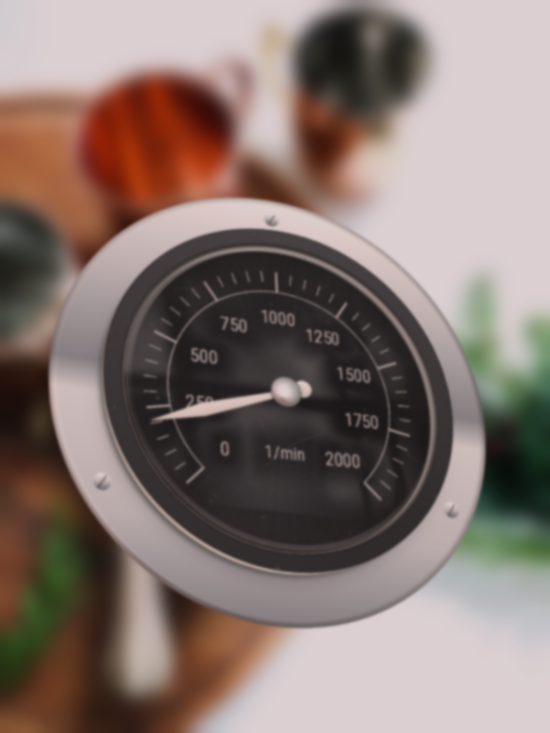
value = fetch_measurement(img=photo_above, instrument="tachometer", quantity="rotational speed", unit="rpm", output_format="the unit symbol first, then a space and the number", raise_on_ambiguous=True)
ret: rpm 200
